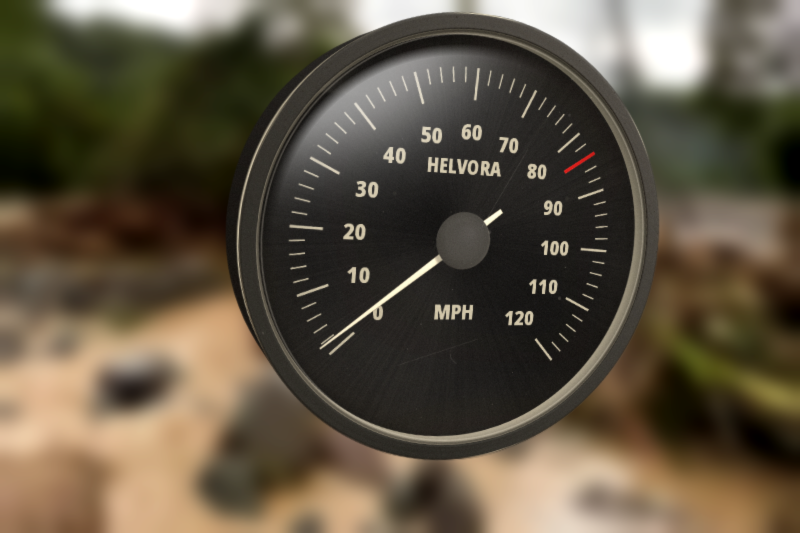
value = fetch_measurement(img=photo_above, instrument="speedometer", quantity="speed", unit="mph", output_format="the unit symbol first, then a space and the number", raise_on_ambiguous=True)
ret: mph 2
